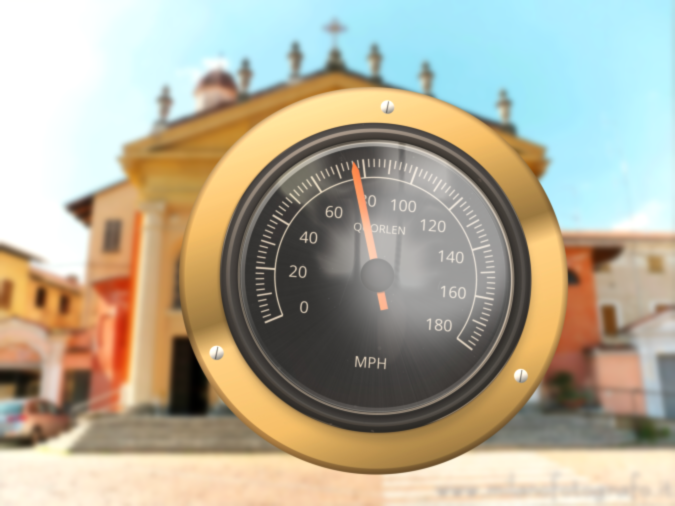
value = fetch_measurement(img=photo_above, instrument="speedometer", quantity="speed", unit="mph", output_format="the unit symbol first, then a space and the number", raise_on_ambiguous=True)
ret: mph 76
